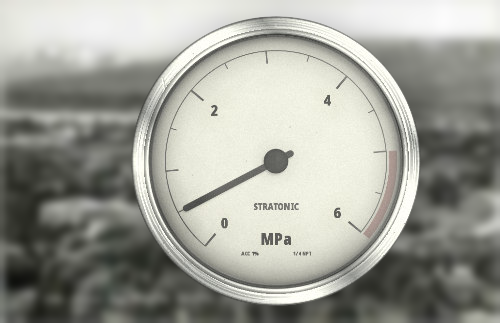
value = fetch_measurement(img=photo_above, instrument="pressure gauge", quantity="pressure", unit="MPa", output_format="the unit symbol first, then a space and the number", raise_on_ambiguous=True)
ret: MPa 0.5
